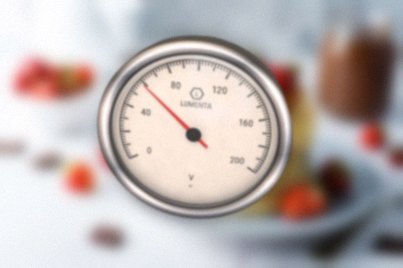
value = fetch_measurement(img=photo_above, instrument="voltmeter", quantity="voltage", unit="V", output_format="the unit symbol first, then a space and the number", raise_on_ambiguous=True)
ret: V 60
